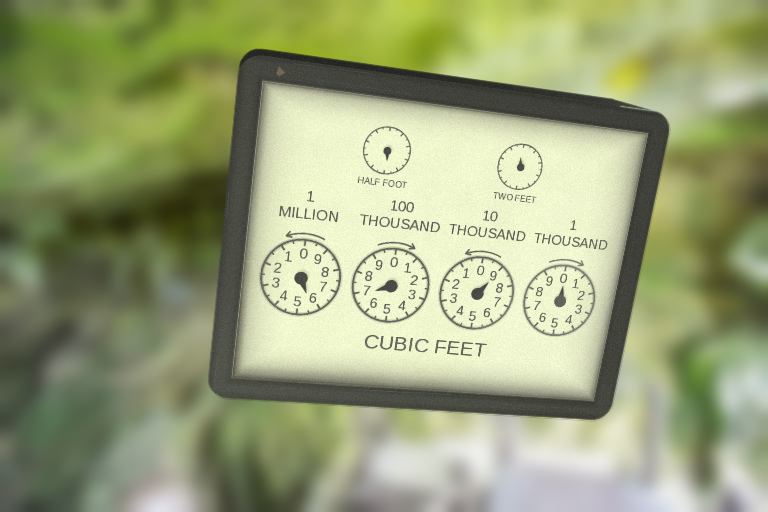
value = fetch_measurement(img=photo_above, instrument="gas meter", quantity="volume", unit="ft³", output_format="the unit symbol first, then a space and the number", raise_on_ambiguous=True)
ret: ft³ 569000
